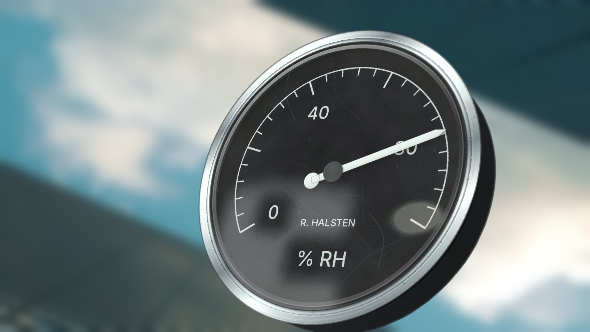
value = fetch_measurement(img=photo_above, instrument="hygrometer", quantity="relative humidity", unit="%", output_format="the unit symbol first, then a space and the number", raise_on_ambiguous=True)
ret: % 80
